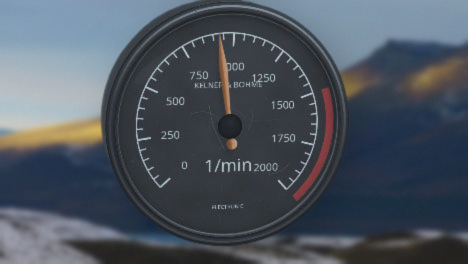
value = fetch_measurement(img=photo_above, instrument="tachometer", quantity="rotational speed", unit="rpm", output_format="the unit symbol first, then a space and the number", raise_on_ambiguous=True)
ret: rpm 925
